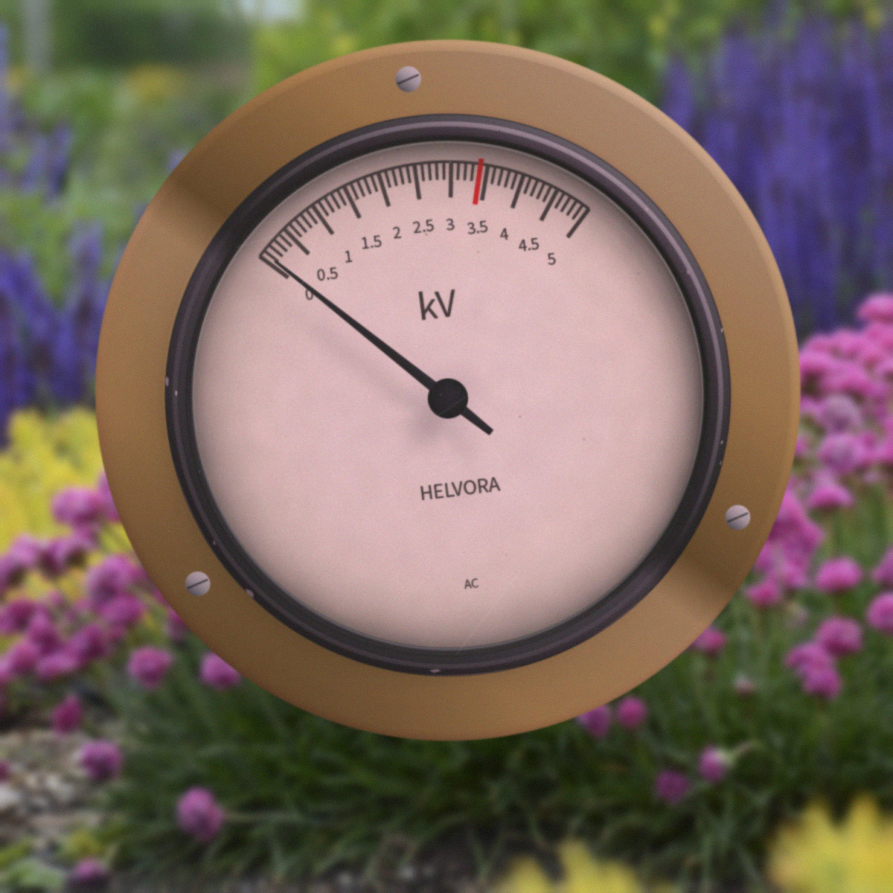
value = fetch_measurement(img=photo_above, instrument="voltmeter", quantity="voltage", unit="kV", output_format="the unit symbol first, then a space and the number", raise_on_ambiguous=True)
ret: kV 0.1
